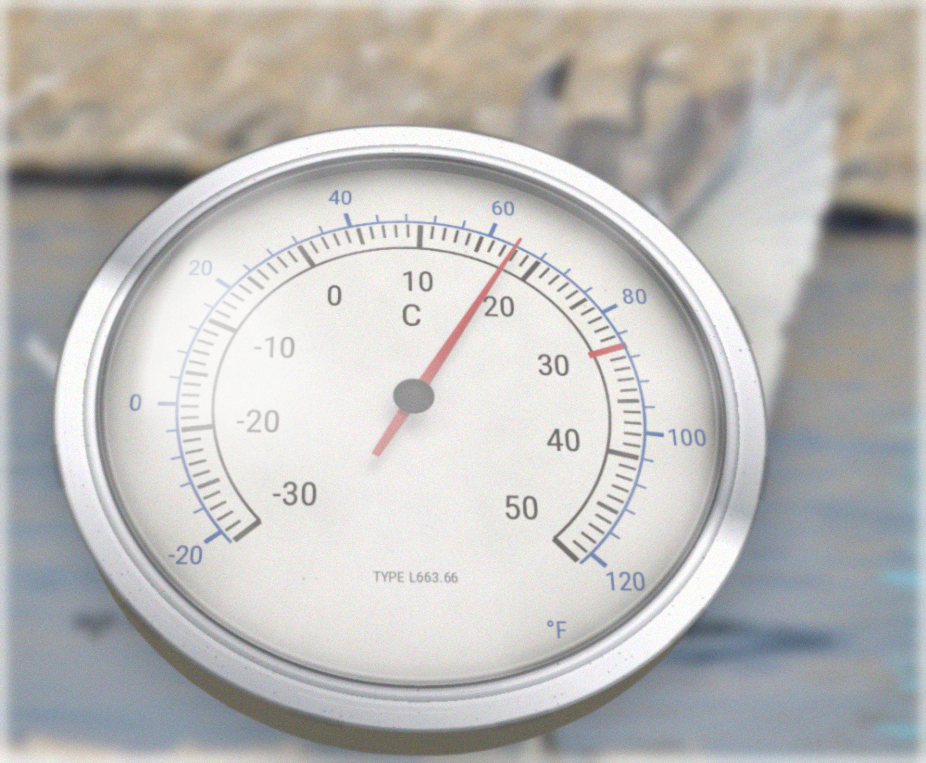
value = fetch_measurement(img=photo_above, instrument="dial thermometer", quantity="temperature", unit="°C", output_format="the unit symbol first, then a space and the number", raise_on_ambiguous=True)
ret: °C 18
